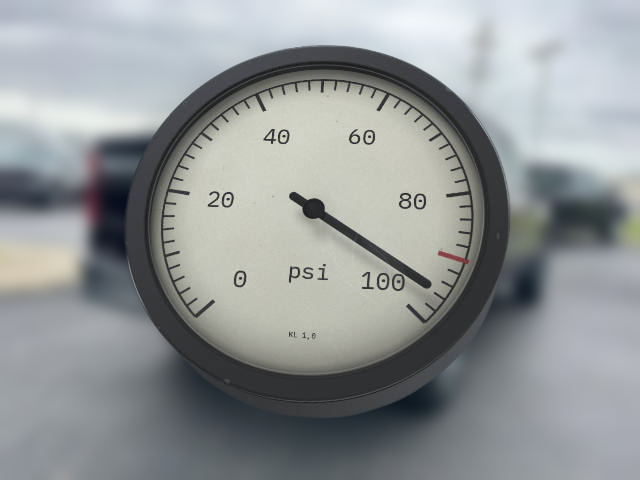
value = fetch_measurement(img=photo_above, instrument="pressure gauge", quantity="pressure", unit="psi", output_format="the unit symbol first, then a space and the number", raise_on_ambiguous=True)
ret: psi 96
